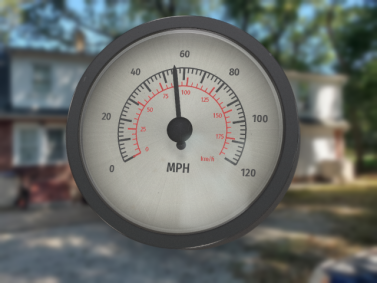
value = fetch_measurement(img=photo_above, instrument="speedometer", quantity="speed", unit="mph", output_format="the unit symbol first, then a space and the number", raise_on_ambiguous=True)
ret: mph 56
